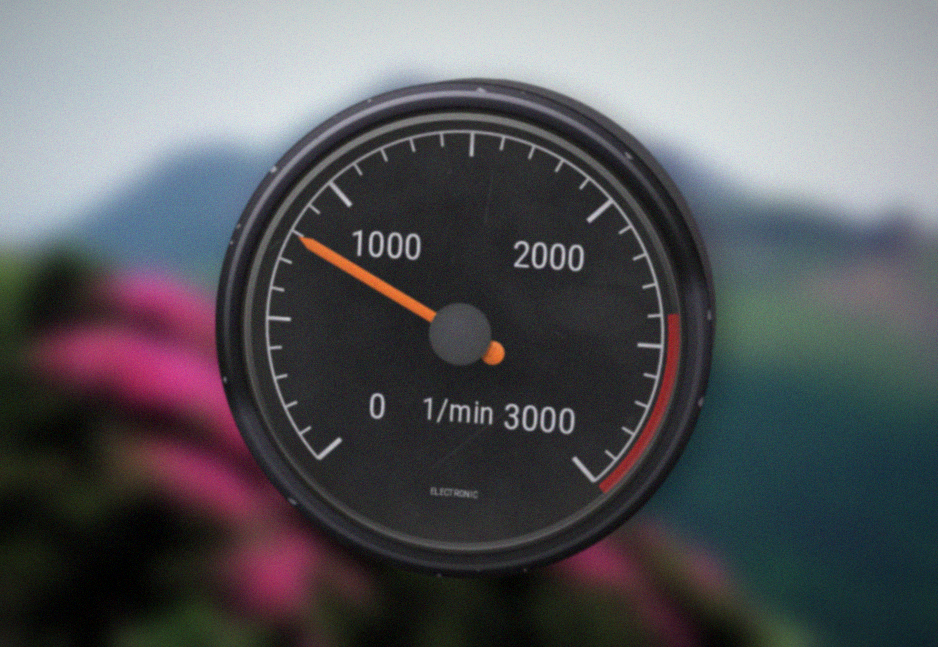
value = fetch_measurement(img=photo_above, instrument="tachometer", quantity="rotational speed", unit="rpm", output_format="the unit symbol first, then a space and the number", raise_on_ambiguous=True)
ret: rpm 800
